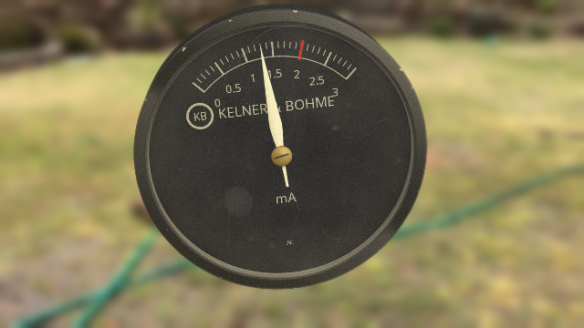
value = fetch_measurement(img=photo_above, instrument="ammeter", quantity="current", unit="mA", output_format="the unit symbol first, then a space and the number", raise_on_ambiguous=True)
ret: mA 1.3
